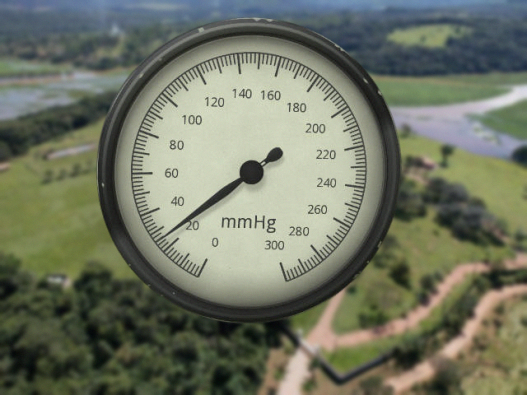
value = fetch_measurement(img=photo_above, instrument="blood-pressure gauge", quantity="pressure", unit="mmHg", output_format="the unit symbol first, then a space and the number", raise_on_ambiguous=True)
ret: mmHg 26
